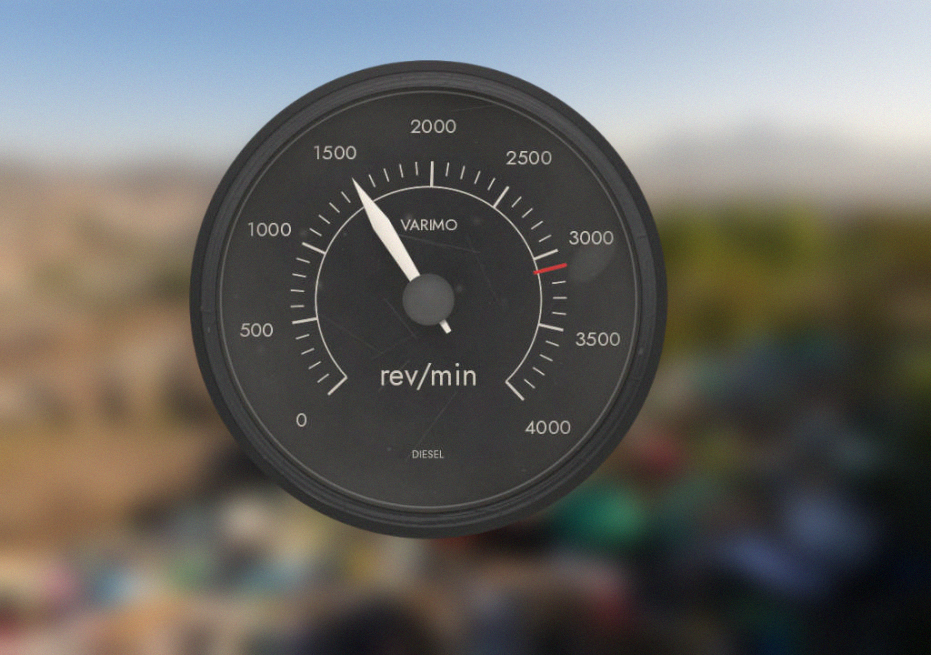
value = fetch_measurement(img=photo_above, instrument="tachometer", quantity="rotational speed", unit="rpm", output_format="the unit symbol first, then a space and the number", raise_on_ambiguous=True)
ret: rpm 1500
